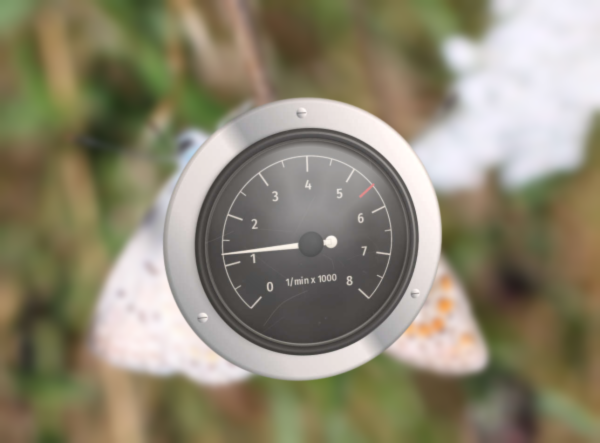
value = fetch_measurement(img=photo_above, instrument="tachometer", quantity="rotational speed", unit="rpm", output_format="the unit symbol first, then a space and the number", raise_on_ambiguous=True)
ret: rpm 1250
